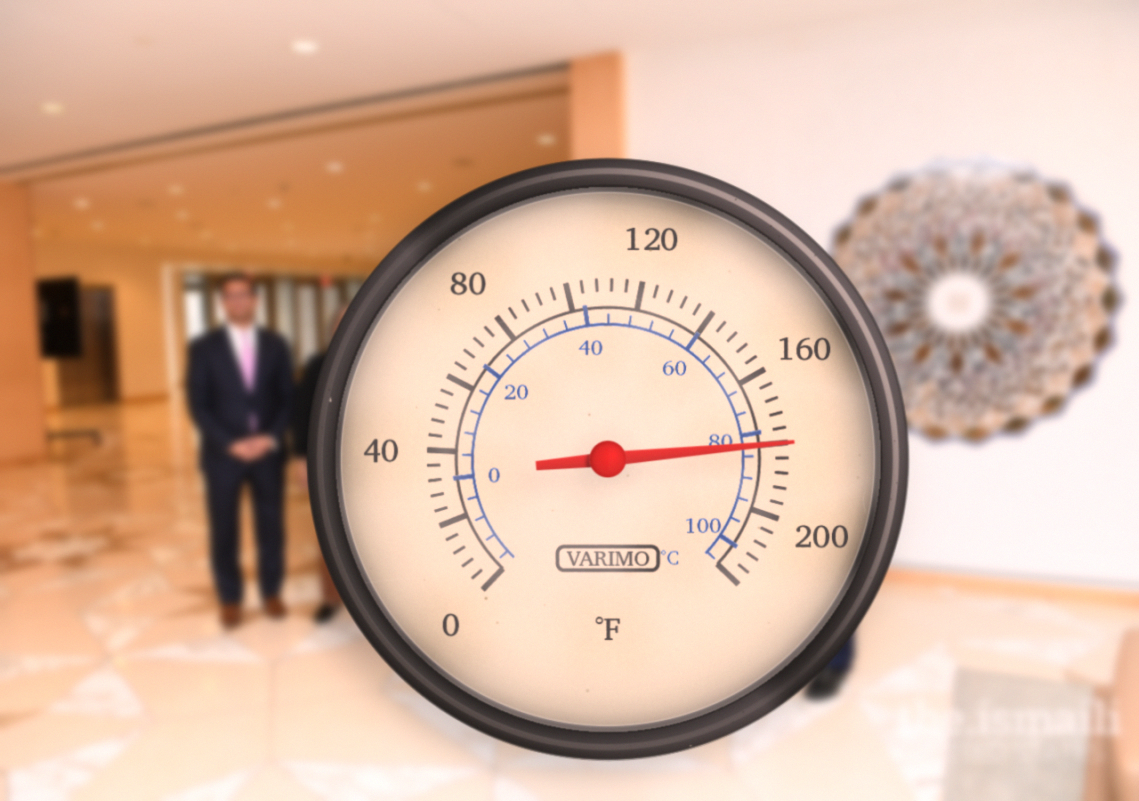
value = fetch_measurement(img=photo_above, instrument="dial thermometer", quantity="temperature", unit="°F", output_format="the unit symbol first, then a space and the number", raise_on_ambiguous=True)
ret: °F 180
